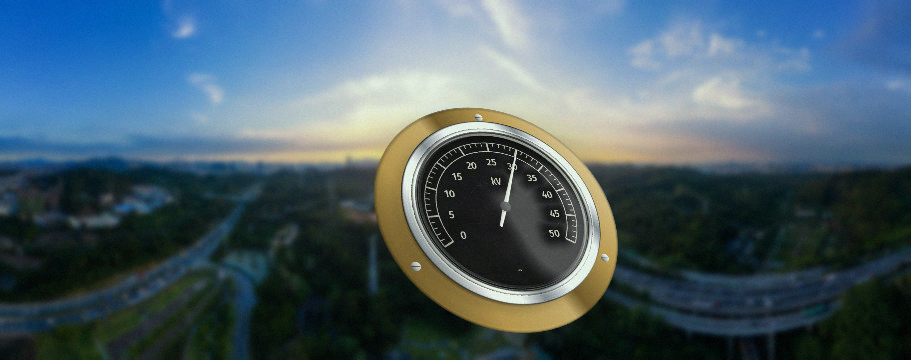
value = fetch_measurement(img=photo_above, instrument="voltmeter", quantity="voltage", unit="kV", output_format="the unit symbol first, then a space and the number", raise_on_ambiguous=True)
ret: kV 30
